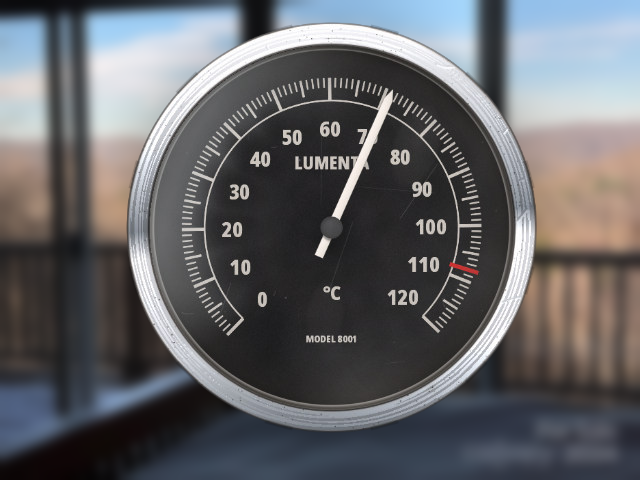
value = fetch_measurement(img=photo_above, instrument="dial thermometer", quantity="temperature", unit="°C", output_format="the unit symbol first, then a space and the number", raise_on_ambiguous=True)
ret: °C 71
